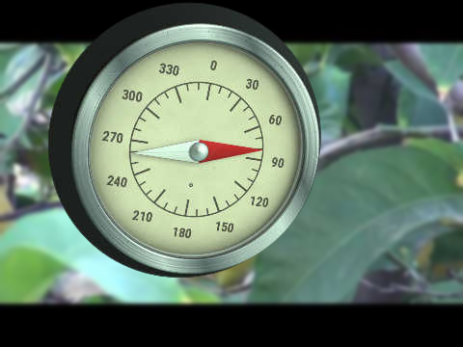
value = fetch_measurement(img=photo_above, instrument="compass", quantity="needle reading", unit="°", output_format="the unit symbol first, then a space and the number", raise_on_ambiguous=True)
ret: ° 80
